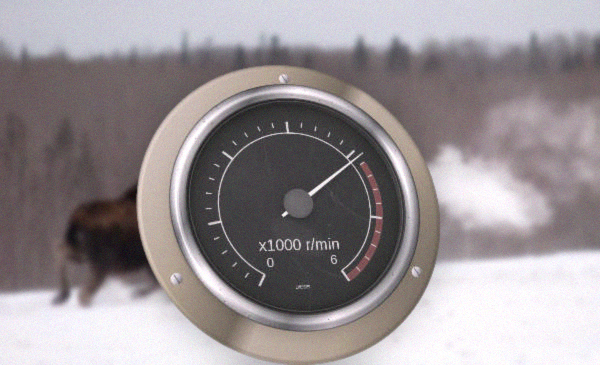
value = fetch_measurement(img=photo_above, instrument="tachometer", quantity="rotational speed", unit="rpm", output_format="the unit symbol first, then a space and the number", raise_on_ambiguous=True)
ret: rpm 4100
